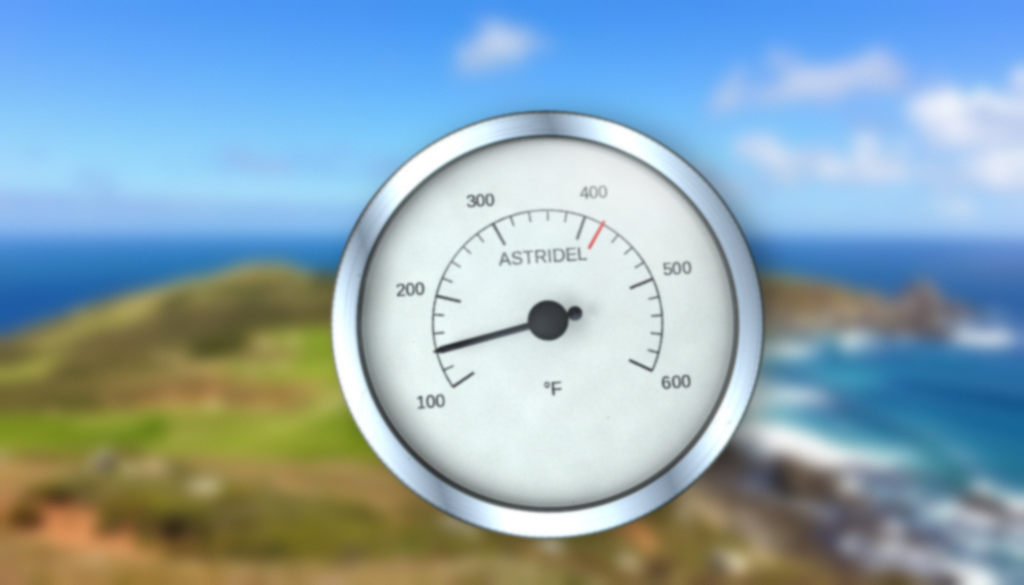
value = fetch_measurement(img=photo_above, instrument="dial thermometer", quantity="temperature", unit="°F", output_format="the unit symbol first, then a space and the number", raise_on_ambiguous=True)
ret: °F 140
